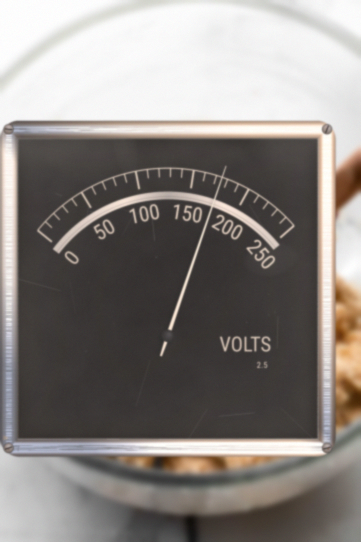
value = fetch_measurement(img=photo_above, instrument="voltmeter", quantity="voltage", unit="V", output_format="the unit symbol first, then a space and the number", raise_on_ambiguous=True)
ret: V 175
